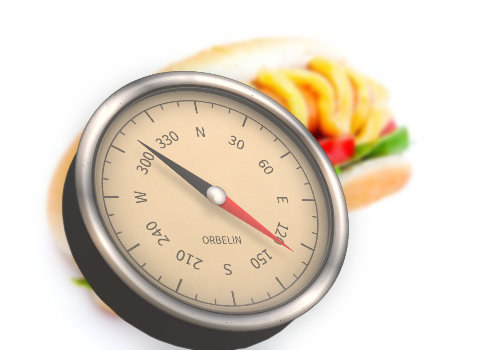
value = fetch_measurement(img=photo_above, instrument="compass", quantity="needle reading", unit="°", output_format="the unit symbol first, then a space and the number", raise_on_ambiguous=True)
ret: ° 130
